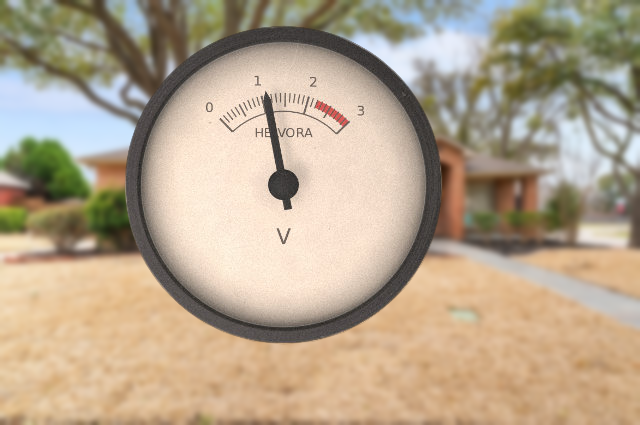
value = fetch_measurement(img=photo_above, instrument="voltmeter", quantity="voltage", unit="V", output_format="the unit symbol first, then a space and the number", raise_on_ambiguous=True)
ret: V 1.1
